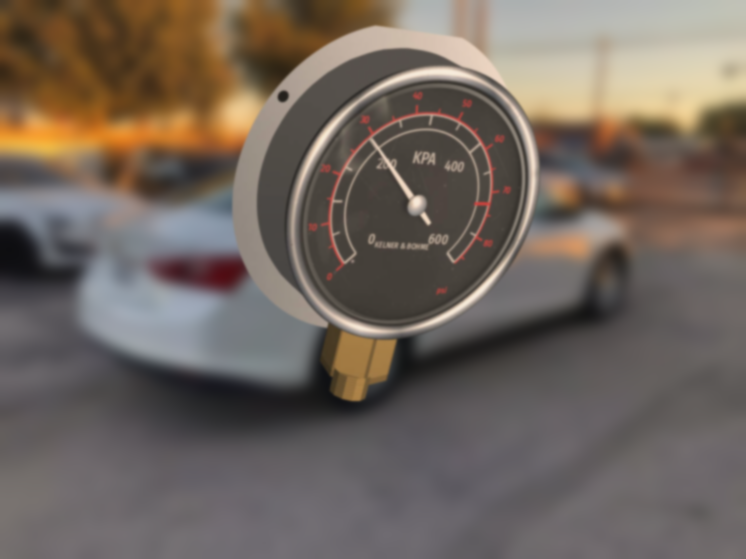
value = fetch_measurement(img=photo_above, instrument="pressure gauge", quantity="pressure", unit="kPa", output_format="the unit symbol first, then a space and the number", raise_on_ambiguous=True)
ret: kPa 200
